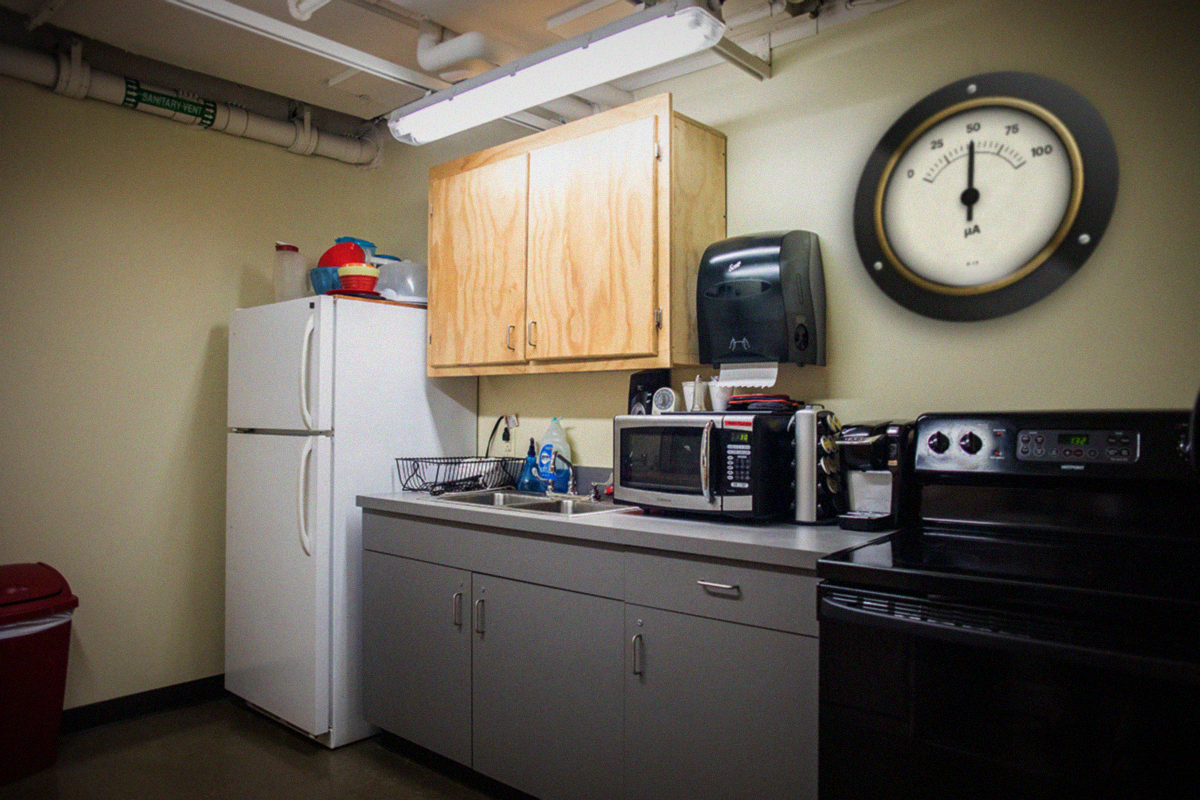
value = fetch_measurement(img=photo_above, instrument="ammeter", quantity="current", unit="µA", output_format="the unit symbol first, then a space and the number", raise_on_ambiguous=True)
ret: µA 50
